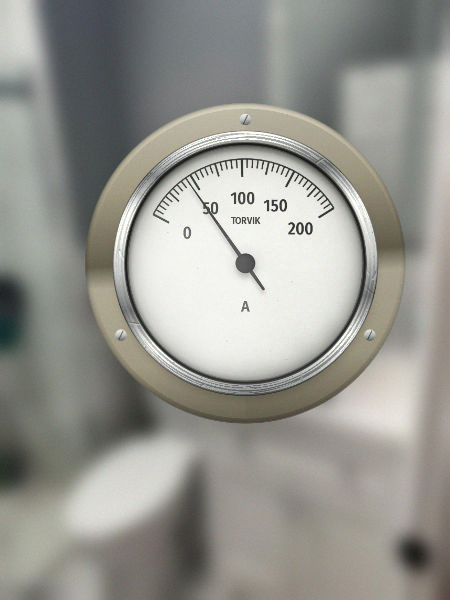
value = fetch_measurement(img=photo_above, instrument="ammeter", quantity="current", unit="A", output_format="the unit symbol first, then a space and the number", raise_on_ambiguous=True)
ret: A 45
